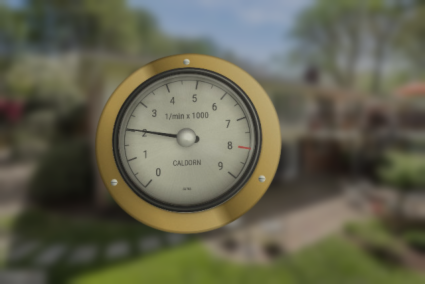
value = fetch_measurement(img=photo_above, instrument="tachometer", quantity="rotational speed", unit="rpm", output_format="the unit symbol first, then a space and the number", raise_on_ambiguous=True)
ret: rpm 2000
